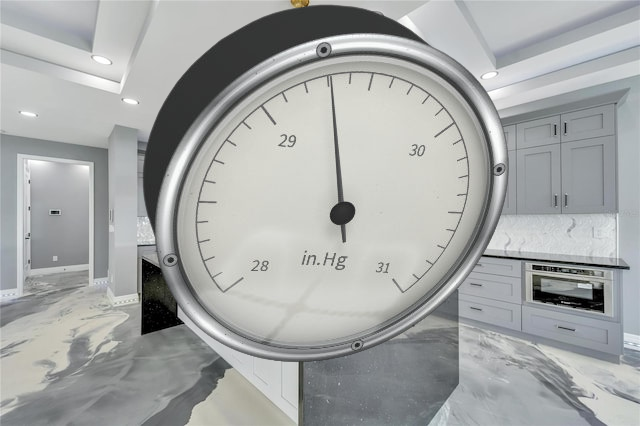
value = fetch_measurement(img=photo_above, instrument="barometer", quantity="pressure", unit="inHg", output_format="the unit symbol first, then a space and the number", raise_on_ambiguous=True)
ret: inHg 29.3
